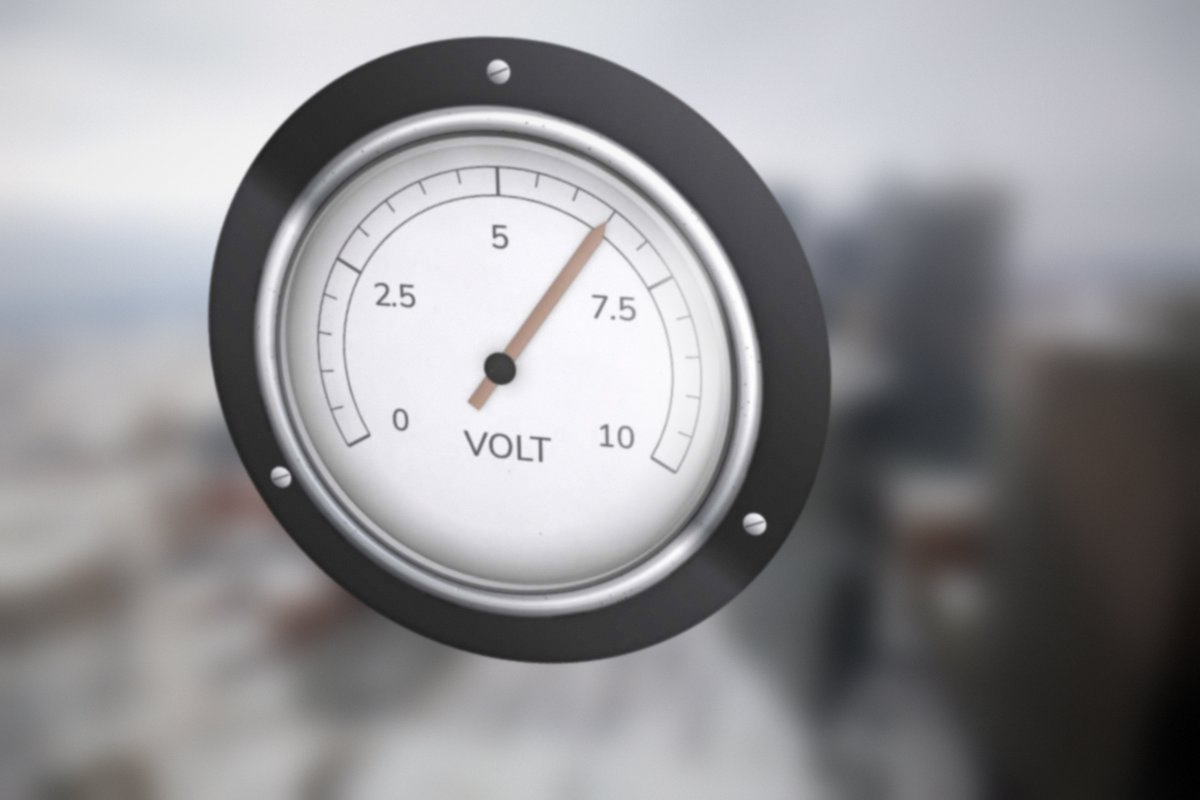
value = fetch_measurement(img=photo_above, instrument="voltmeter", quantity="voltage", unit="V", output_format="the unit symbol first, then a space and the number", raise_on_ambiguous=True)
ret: V 6.5
